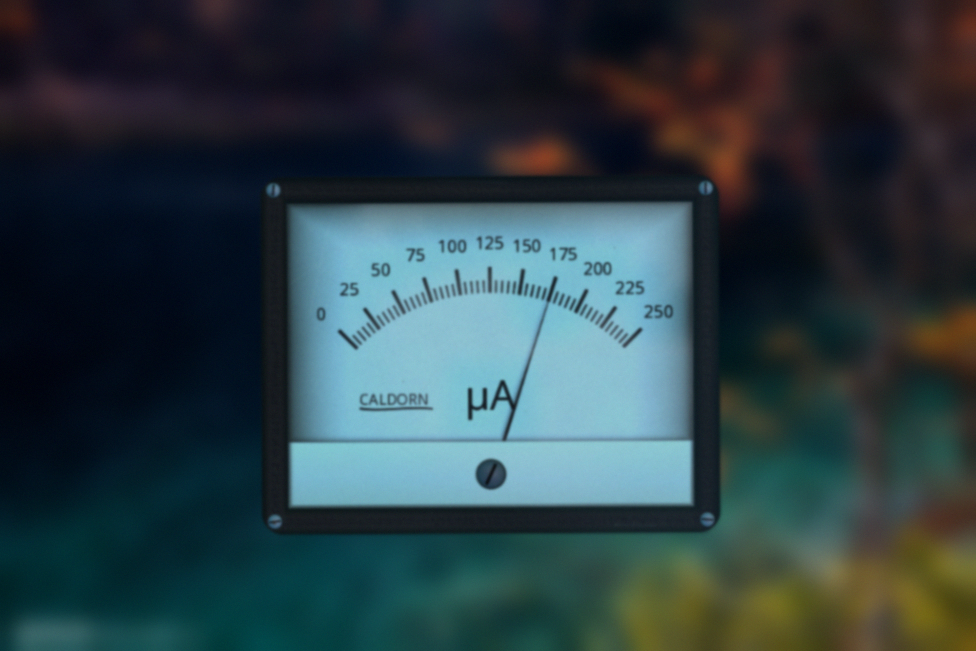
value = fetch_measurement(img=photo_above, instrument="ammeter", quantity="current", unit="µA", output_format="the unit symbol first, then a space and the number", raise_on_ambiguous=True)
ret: µA 175
